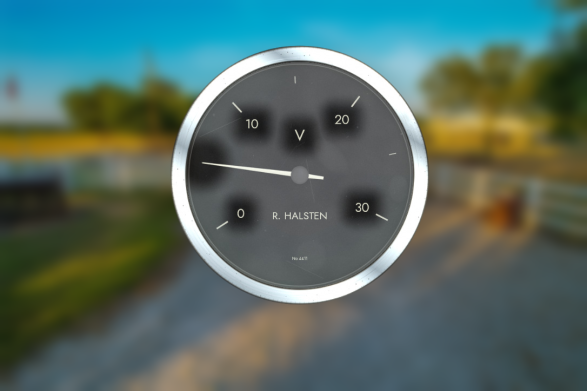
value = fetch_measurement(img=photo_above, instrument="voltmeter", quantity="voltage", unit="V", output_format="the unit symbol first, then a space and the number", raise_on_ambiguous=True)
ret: V 5
